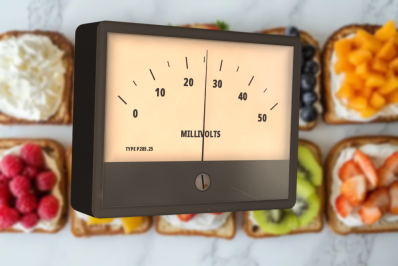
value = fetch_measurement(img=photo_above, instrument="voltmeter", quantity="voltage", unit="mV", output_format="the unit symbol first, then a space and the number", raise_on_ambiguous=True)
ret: mV 25
